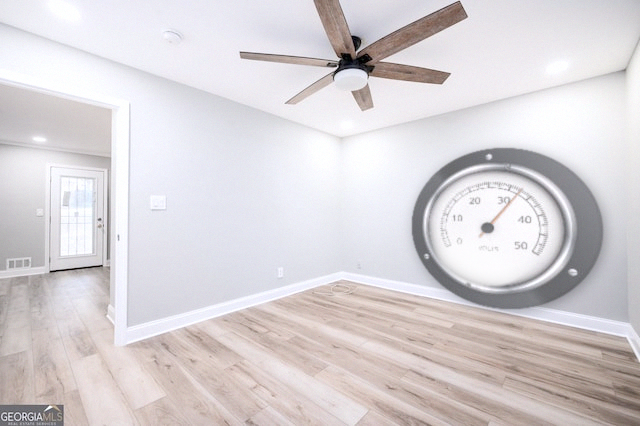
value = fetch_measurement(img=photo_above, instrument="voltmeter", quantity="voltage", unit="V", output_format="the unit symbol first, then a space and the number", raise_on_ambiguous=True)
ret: V 32.5
